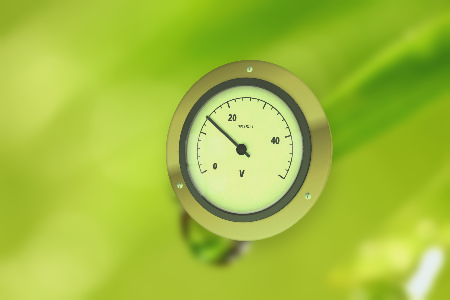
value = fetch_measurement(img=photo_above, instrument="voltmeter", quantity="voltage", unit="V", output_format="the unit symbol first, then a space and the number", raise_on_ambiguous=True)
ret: V 14
